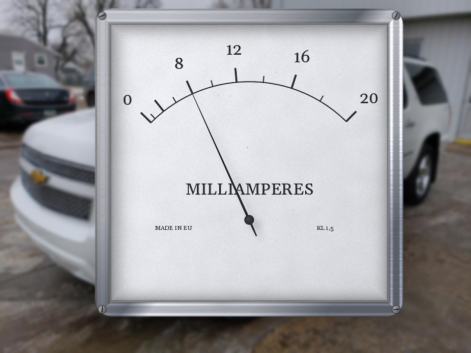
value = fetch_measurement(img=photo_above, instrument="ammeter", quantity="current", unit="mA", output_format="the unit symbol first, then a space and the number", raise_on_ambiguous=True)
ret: mA 8
